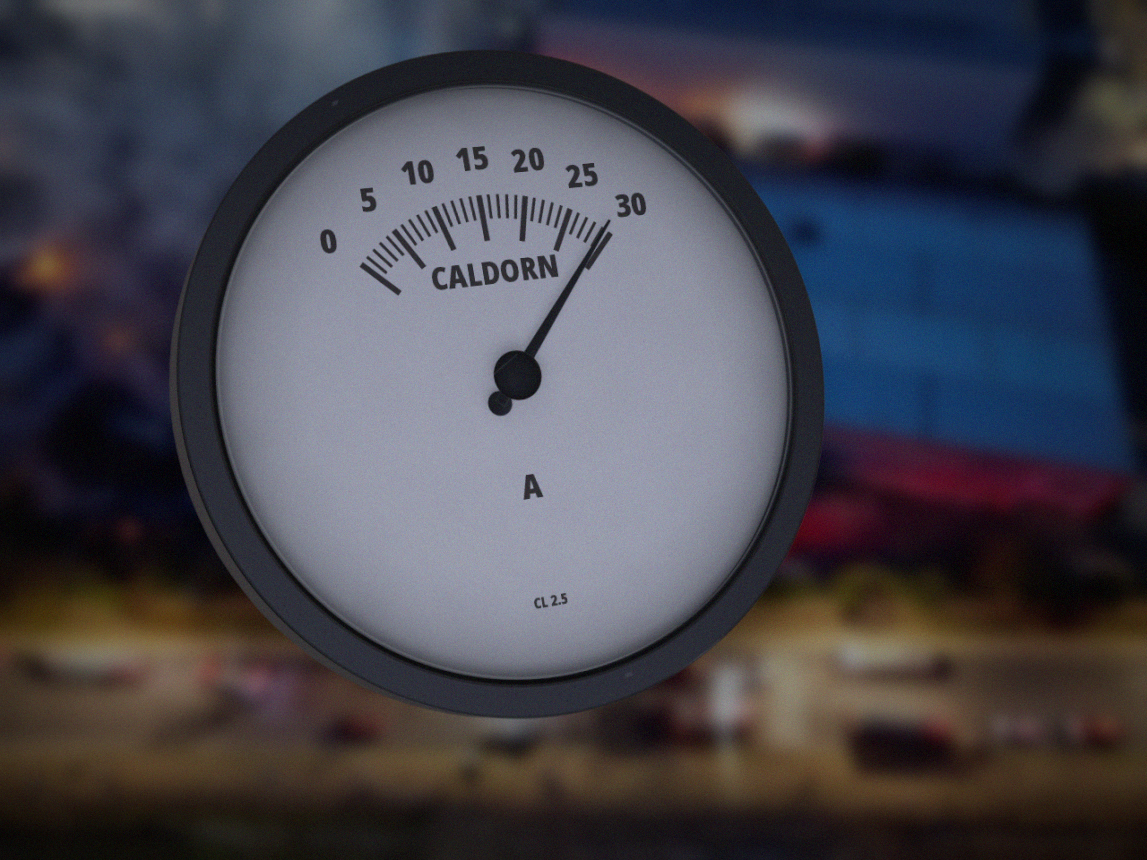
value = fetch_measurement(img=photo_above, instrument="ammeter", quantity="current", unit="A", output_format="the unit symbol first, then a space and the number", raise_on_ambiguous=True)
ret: A 29
